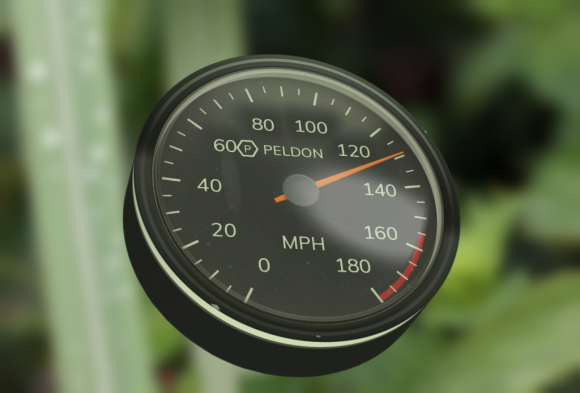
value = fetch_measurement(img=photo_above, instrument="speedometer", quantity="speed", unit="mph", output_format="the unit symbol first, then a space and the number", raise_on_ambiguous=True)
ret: mph 130
